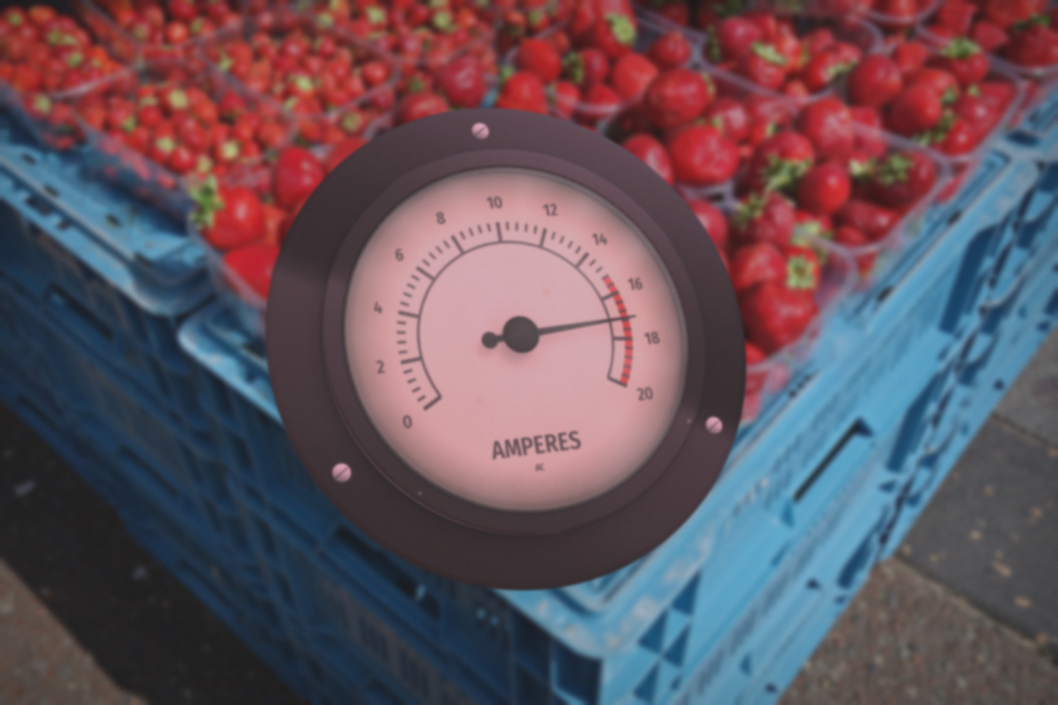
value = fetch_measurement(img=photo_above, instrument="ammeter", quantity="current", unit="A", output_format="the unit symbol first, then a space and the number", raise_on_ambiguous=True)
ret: A 17.2
